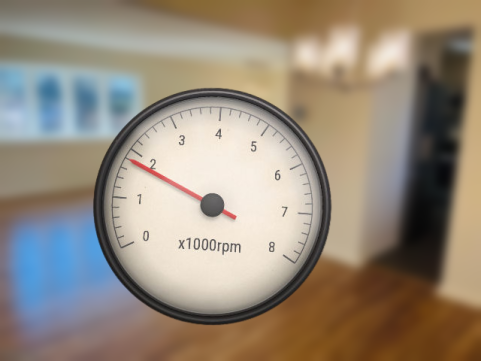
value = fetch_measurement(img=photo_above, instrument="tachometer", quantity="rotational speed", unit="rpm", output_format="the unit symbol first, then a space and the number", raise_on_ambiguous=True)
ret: rpm 1800
